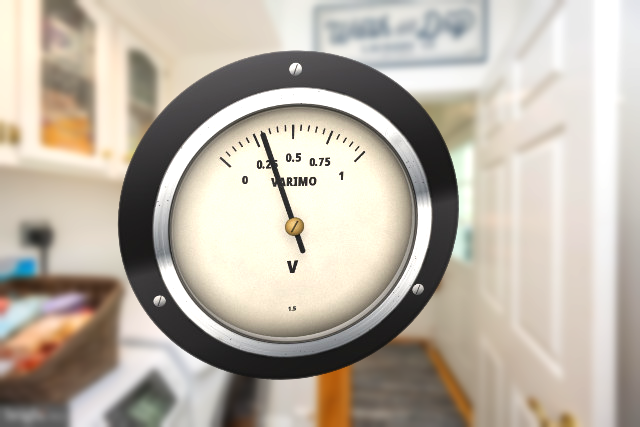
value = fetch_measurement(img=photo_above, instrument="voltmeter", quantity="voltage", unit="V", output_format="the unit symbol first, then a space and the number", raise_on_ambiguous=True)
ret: V 0.3
